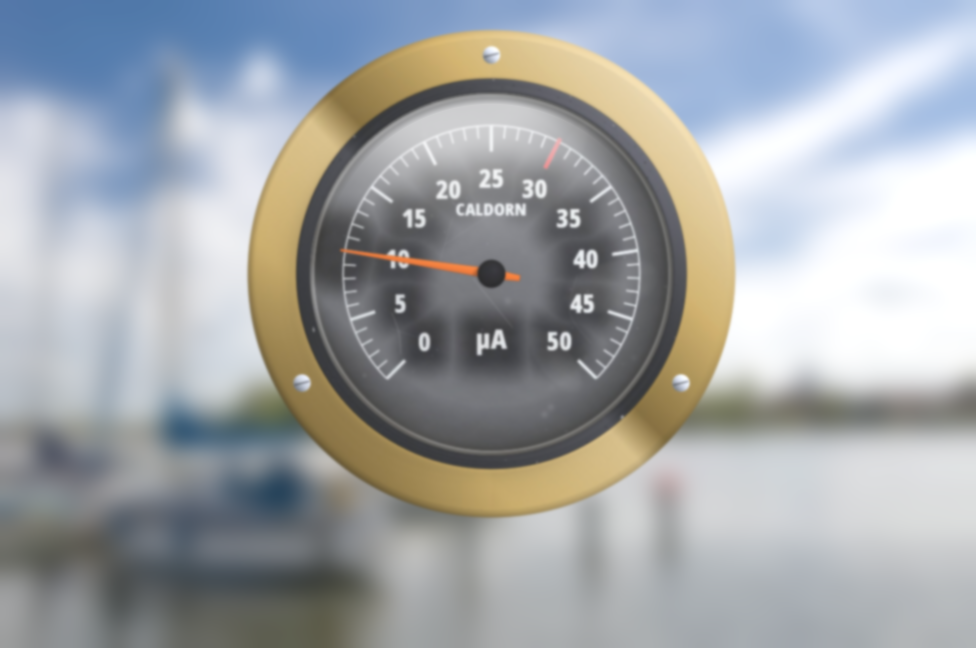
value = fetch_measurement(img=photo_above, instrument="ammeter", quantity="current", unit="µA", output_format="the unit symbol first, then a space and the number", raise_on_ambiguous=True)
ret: µA 10
